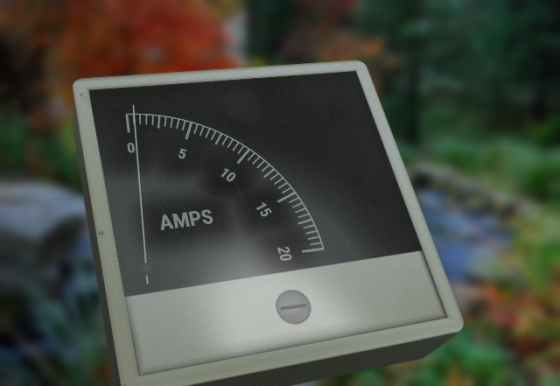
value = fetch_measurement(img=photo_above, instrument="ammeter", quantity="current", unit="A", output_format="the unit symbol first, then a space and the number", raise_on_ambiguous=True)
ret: A 0.5
